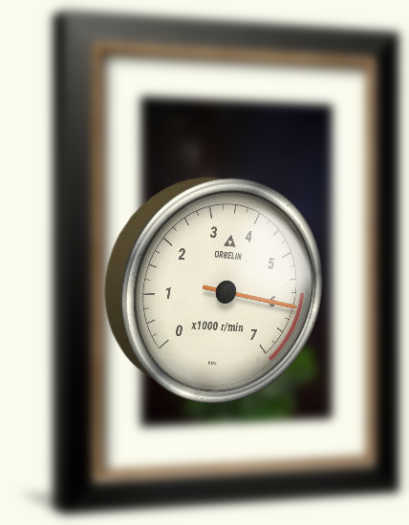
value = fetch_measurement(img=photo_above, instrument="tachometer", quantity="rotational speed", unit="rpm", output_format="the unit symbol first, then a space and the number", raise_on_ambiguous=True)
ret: rpm 6000
